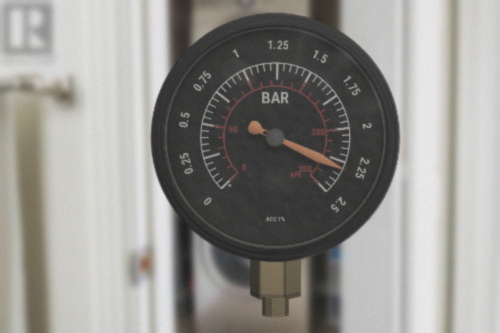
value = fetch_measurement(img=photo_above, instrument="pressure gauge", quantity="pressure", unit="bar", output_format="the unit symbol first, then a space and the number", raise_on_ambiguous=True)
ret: bar 2.3
